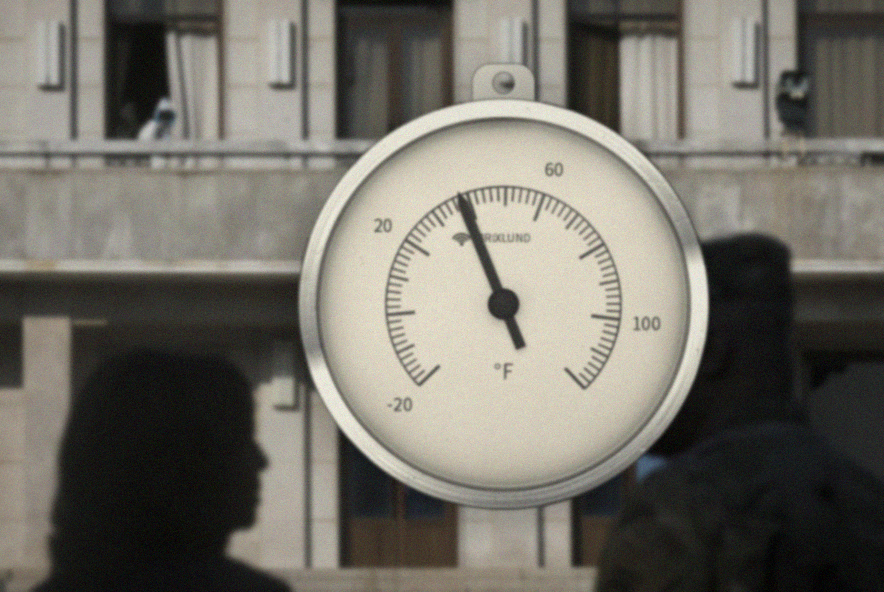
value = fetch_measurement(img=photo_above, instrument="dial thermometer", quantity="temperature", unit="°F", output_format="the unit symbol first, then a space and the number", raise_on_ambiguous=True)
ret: °F 38
